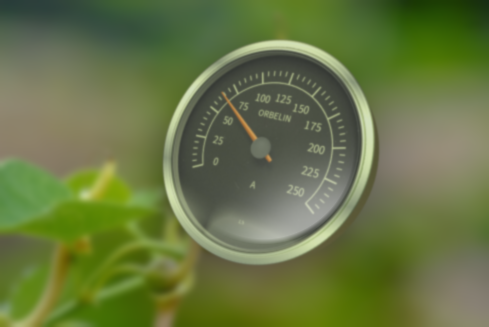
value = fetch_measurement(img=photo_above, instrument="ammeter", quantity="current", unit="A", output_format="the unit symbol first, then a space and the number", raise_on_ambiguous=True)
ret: A 65
